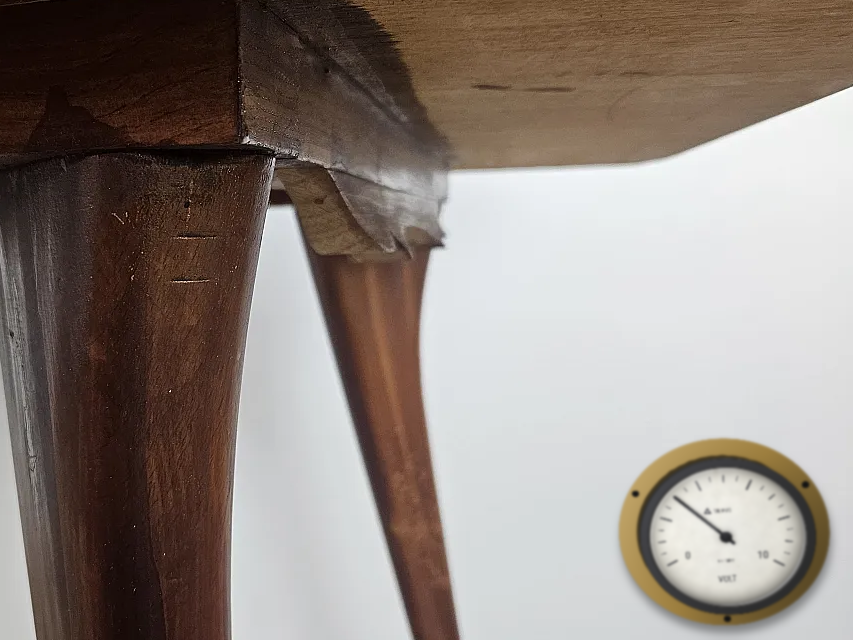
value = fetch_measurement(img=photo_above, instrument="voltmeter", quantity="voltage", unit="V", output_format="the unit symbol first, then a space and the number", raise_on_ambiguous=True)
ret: V 3
